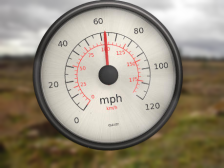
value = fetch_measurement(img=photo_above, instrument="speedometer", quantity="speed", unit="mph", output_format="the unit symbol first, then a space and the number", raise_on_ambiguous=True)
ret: mph 62.5
